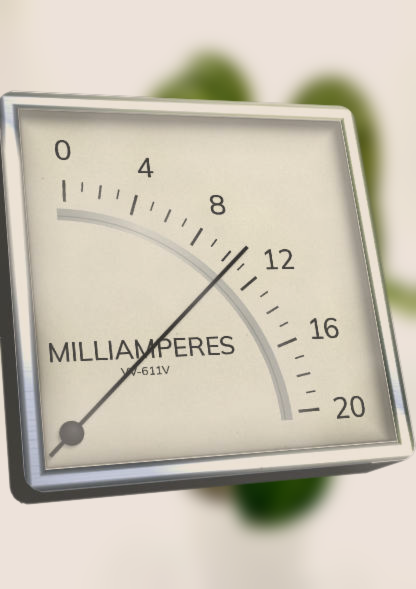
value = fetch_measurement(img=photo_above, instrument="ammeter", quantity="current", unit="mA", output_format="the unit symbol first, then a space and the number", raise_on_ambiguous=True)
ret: mA 10.5
